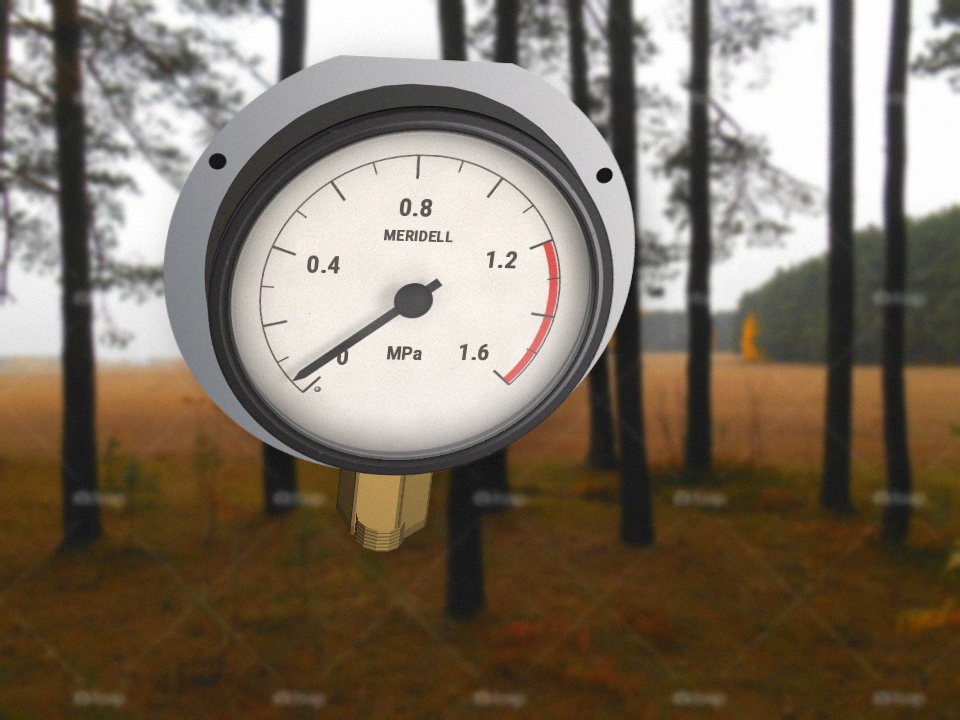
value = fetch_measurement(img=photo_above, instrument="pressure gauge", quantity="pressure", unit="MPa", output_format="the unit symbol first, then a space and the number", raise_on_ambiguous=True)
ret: MPa 0.05
